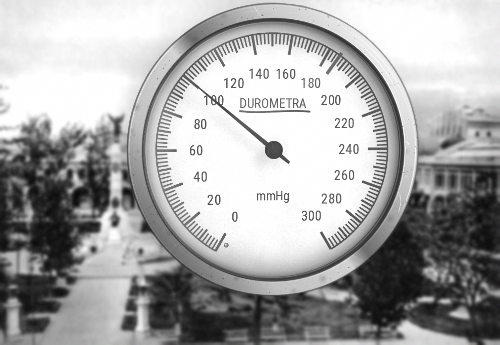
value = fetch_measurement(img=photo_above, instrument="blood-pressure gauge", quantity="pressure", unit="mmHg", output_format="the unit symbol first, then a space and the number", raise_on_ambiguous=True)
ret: mmHg 100
